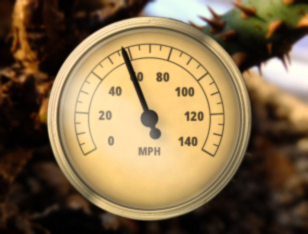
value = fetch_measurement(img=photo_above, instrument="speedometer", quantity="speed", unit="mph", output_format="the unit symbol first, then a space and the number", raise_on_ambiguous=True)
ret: mph 57.5
